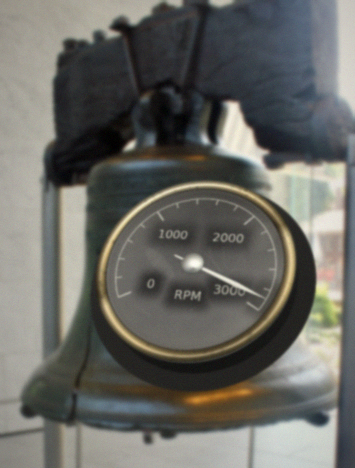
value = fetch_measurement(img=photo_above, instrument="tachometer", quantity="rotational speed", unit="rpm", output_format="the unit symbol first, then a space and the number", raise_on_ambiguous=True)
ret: rpm 2900
